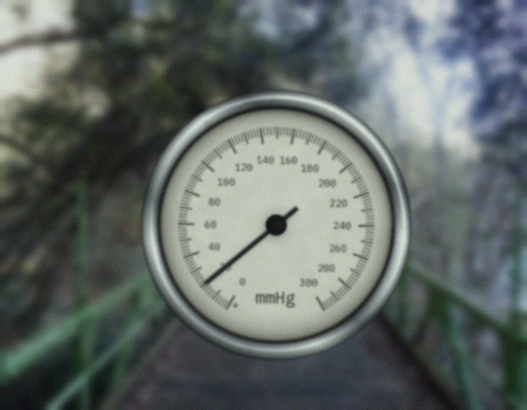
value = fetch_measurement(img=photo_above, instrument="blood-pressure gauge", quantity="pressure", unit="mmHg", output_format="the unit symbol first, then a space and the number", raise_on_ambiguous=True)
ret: mmHg 20
